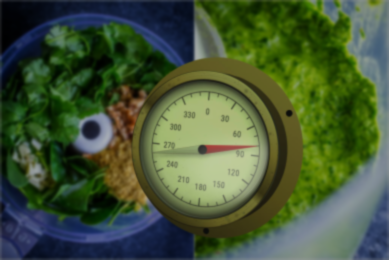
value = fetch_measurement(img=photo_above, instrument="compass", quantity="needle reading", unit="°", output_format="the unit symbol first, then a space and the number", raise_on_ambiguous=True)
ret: ° 80
